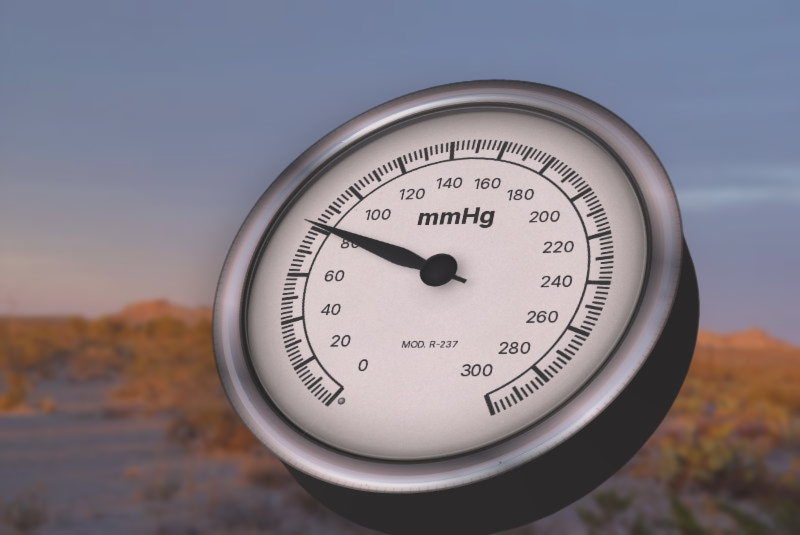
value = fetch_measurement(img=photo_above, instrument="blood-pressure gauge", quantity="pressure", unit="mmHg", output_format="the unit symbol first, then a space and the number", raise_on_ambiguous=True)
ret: mmHg 80
